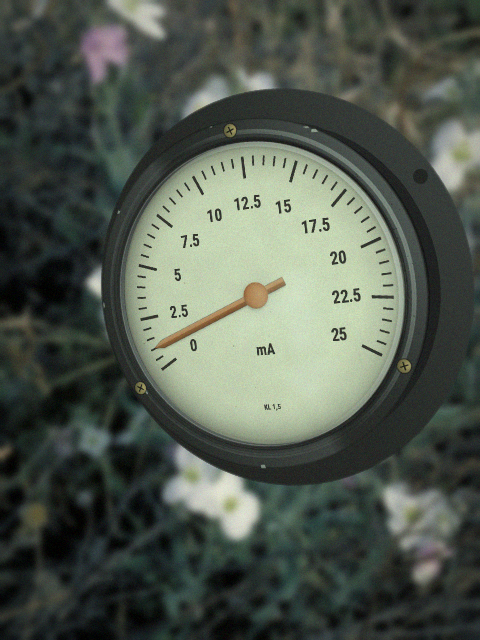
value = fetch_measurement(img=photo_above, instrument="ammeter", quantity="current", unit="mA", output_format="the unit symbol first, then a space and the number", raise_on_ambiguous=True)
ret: mA 1
